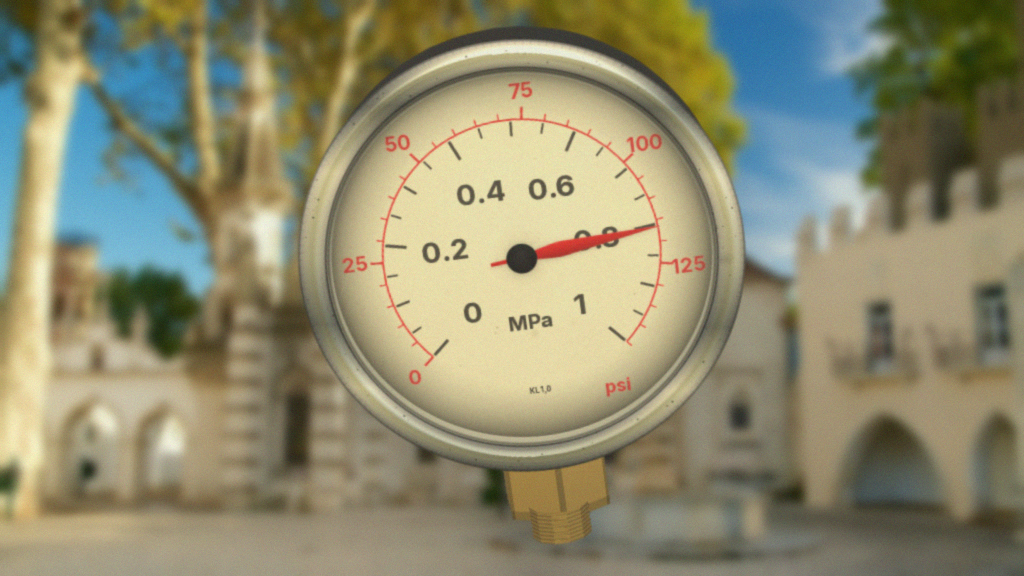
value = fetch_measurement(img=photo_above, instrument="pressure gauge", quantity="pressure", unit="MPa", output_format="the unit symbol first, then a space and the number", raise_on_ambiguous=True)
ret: MPa 0.8
